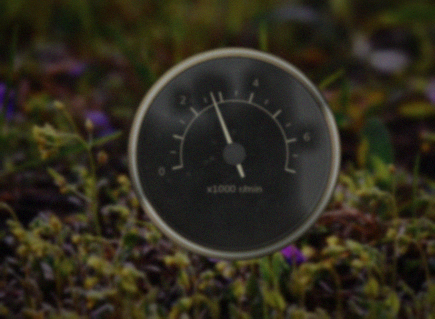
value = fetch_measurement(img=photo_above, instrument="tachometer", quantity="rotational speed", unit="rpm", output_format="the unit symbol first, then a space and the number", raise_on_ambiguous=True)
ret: rpm 2750
